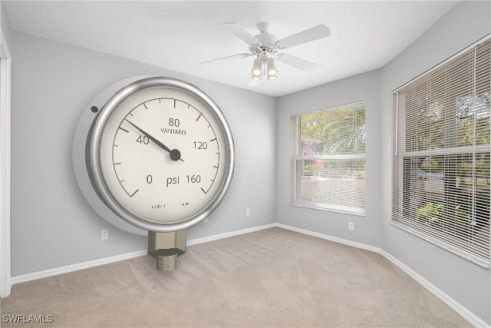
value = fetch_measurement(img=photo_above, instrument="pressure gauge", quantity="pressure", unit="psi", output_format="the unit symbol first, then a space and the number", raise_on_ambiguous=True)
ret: psi 45
